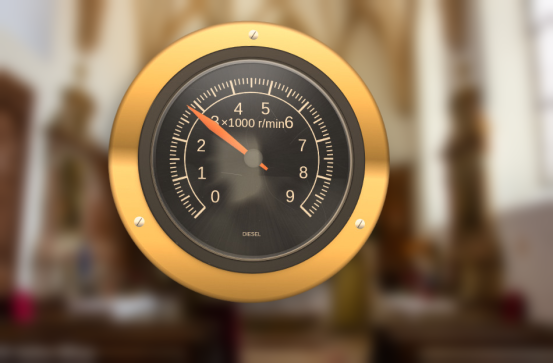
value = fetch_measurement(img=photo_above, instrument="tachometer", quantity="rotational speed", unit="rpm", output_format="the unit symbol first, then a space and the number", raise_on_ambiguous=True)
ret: rpm 2800
